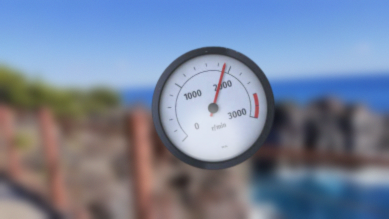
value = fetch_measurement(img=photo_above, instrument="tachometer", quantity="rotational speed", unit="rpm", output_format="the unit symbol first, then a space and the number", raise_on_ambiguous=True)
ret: rpm 1900
